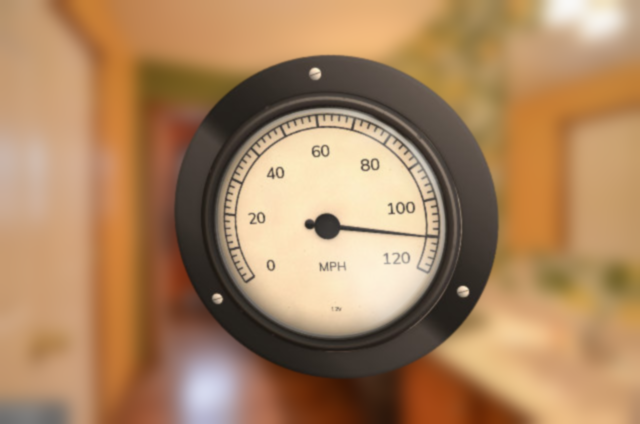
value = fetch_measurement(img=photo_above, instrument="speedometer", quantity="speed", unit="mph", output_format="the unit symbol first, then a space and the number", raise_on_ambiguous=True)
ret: mph 110
